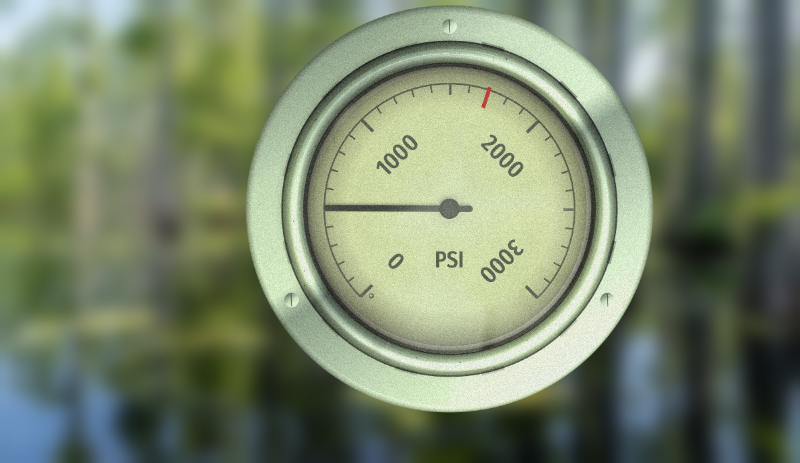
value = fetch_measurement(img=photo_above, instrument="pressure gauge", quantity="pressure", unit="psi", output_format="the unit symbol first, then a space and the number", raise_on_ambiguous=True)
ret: psi 500
